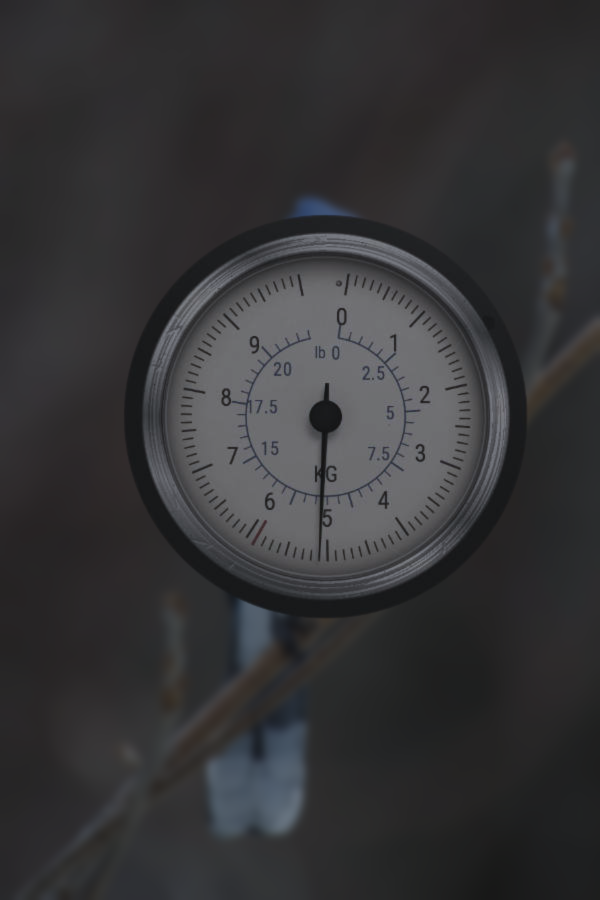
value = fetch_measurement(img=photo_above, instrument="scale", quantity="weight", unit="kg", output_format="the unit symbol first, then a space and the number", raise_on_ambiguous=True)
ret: kg 5.1
